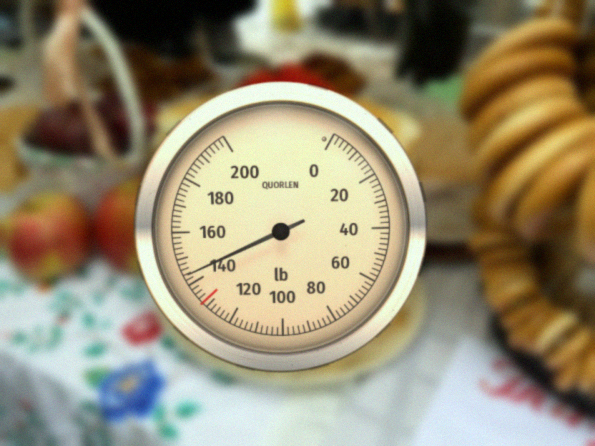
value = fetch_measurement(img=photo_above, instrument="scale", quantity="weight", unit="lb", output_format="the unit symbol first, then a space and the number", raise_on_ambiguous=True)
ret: lb 144
